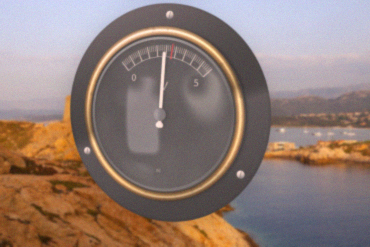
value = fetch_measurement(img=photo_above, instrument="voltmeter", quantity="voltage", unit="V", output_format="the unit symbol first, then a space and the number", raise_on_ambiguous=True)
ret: V 2.5
